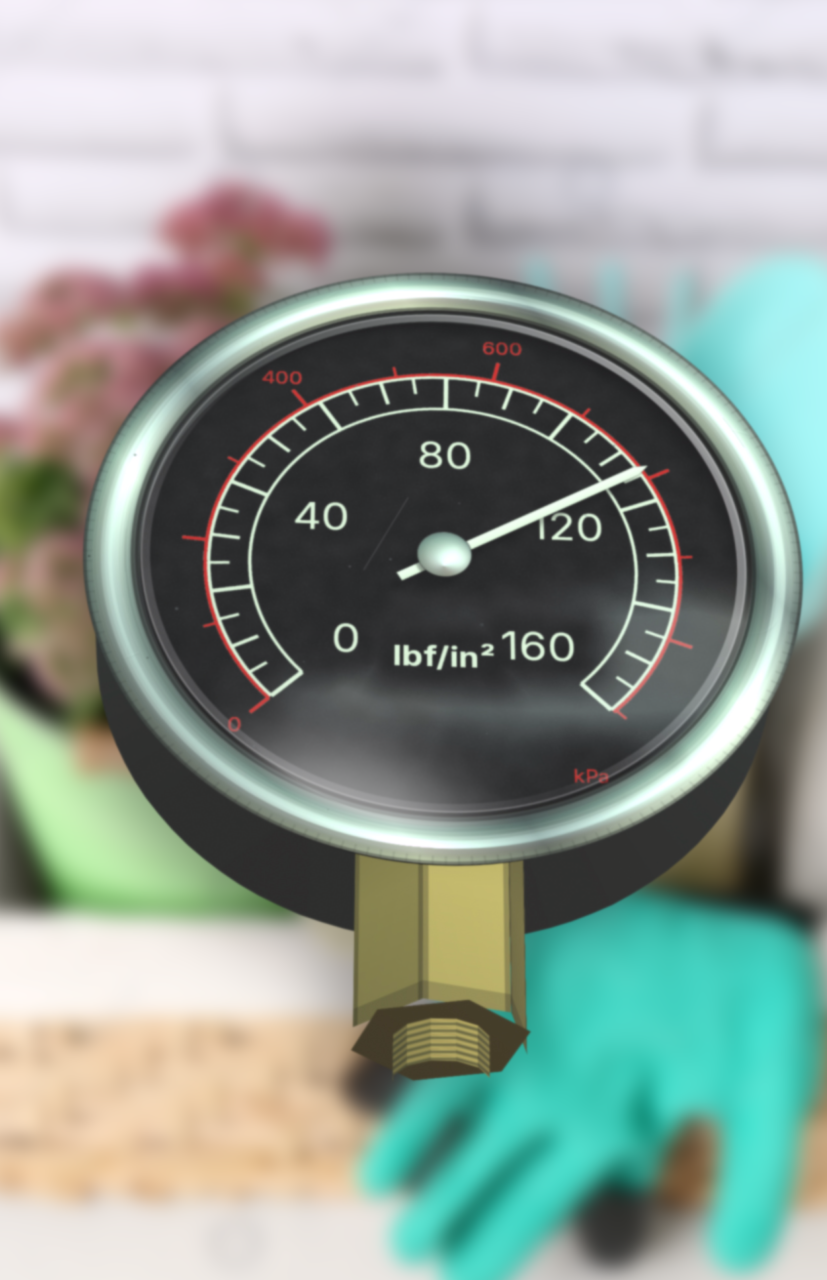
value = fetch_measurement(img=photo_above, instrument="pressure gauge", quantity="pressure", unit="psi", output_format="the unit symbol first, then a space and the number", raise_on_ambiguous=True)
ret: psi 115
